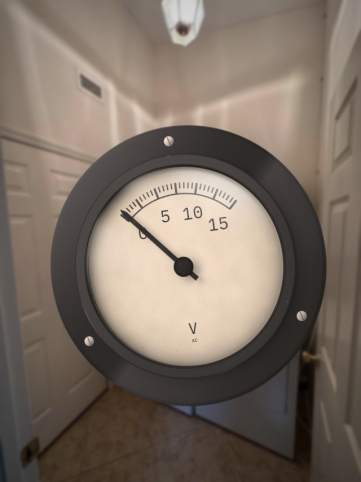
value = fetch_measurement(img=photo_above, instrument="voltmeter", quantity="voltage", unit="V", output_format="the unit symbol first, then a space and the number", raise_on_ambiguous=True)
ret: V 0.5
